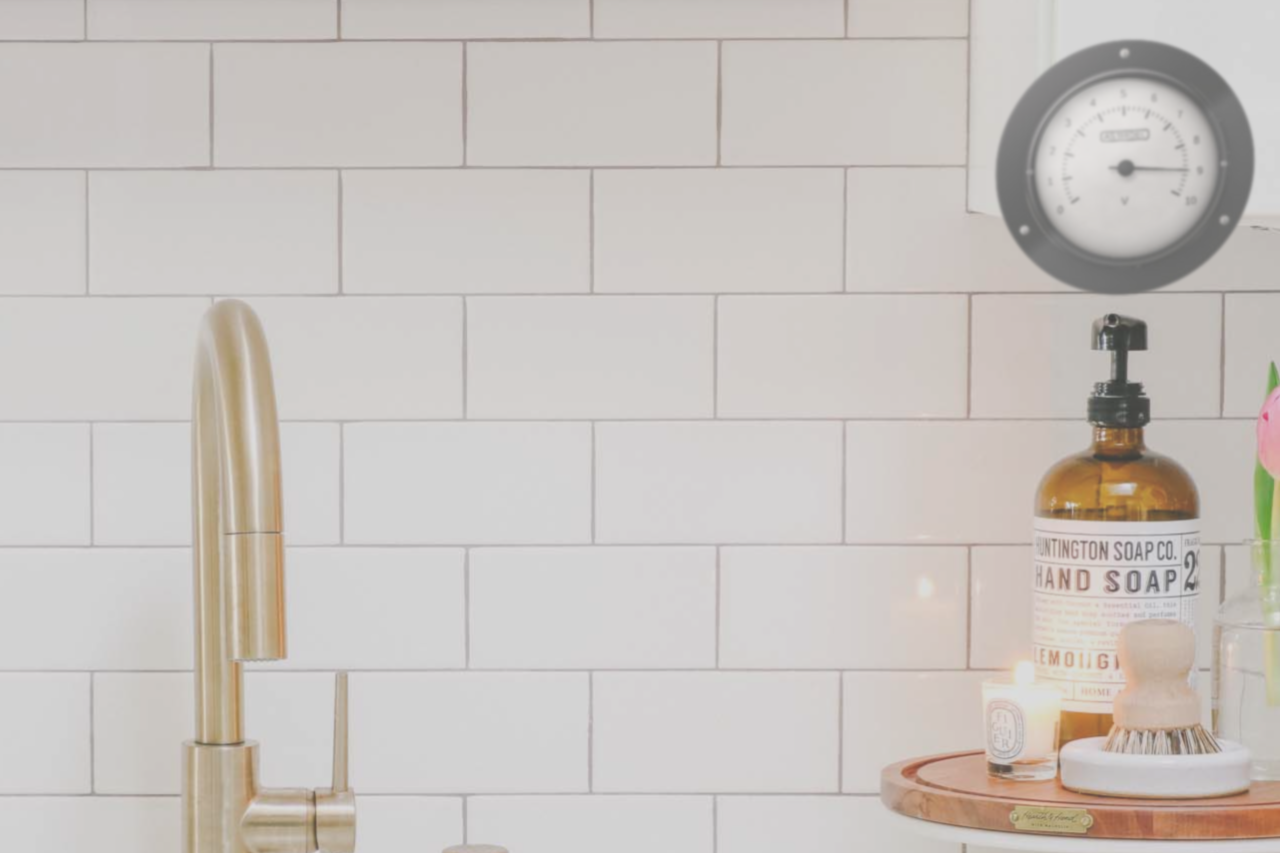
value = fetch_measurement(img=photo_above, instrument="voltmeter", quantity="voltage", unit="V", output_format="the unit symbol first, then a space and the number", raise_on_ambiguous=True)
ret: V 9
